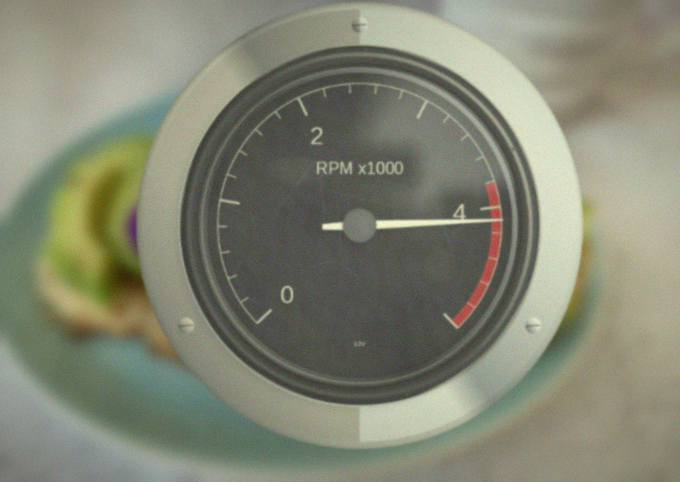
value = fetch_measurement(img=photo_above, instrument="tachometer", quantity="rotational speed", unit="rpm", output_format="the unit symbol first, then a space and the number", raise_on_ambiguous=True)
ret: rpm 4100
